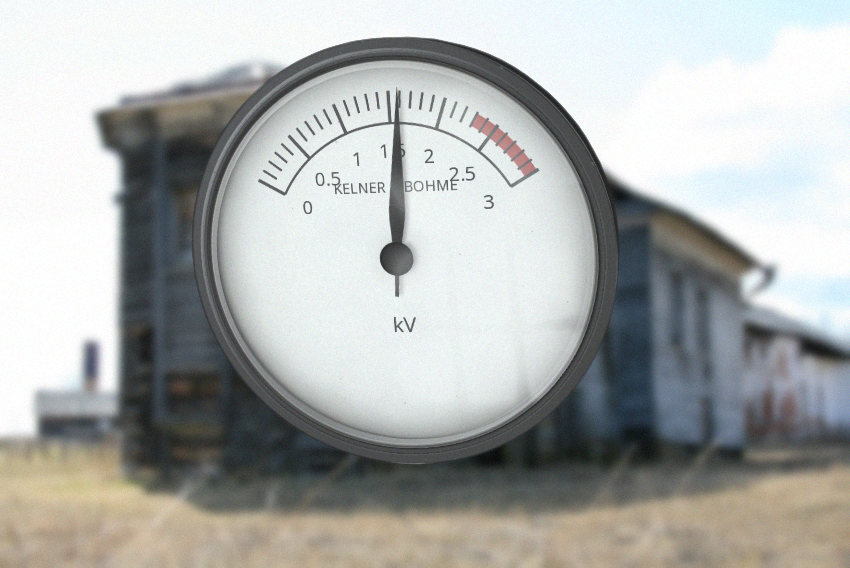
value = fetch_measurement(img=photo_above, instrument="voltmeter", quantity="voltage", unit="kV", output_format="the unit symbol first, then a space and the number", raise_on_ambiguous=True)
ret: kV 1.6
